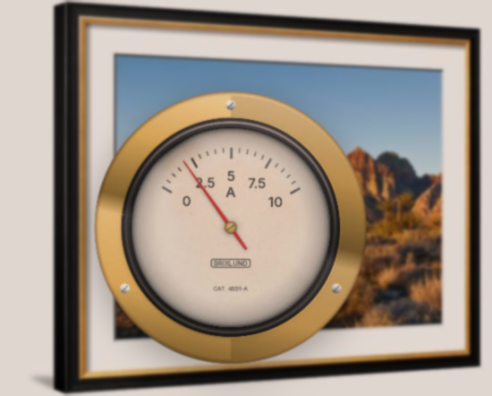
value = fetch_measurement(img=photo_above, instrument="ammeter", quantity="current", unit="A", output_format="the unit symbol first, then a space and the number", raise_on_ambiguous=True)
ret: A 2
